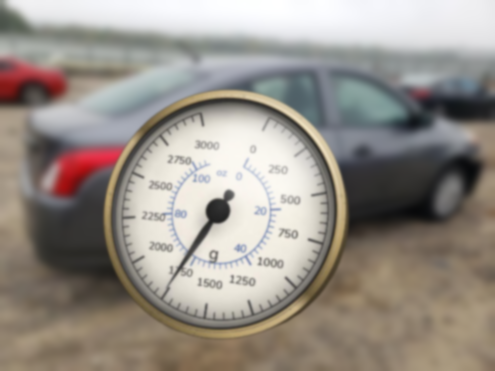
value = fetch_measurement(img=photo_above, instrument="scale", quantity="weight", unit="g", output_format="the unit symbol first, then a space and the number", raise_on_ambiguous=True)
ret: g 1750
